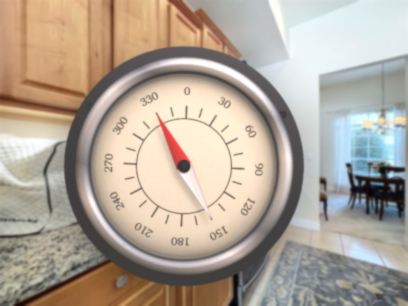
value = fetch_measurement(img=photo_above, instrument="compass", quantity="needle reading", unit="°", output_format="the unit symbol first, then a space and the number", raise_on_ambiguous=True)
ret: ° 330
